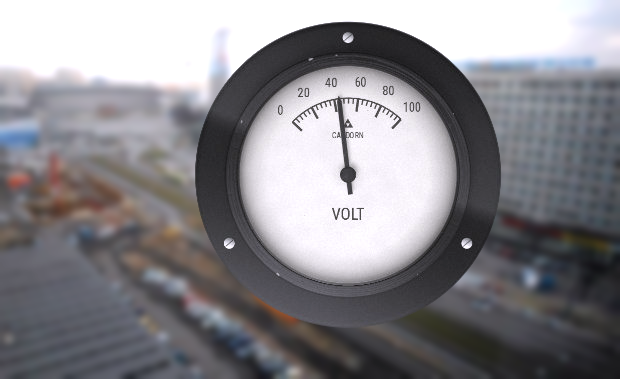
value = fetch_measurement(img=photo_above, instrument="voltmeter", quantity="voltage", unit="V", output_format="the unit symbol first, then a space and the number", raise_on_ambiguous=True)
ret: V 44
